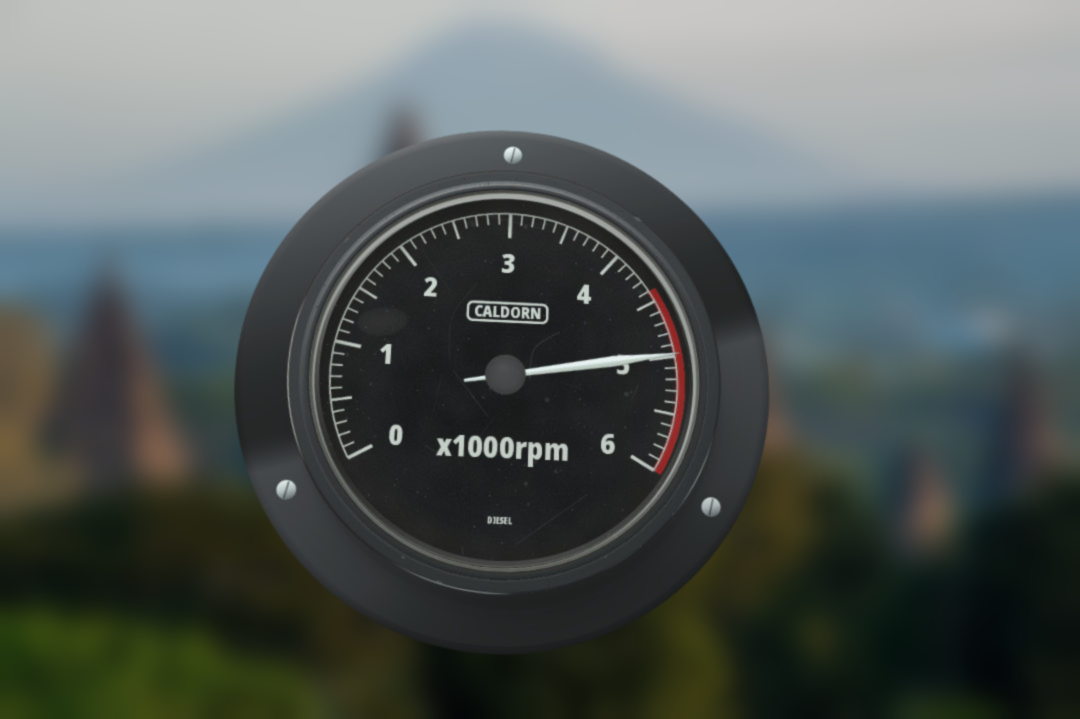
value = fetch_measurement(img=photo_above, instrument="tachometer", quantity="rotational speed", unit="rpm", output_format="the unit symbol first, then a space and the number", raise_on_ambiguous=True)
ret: rpm 5000
